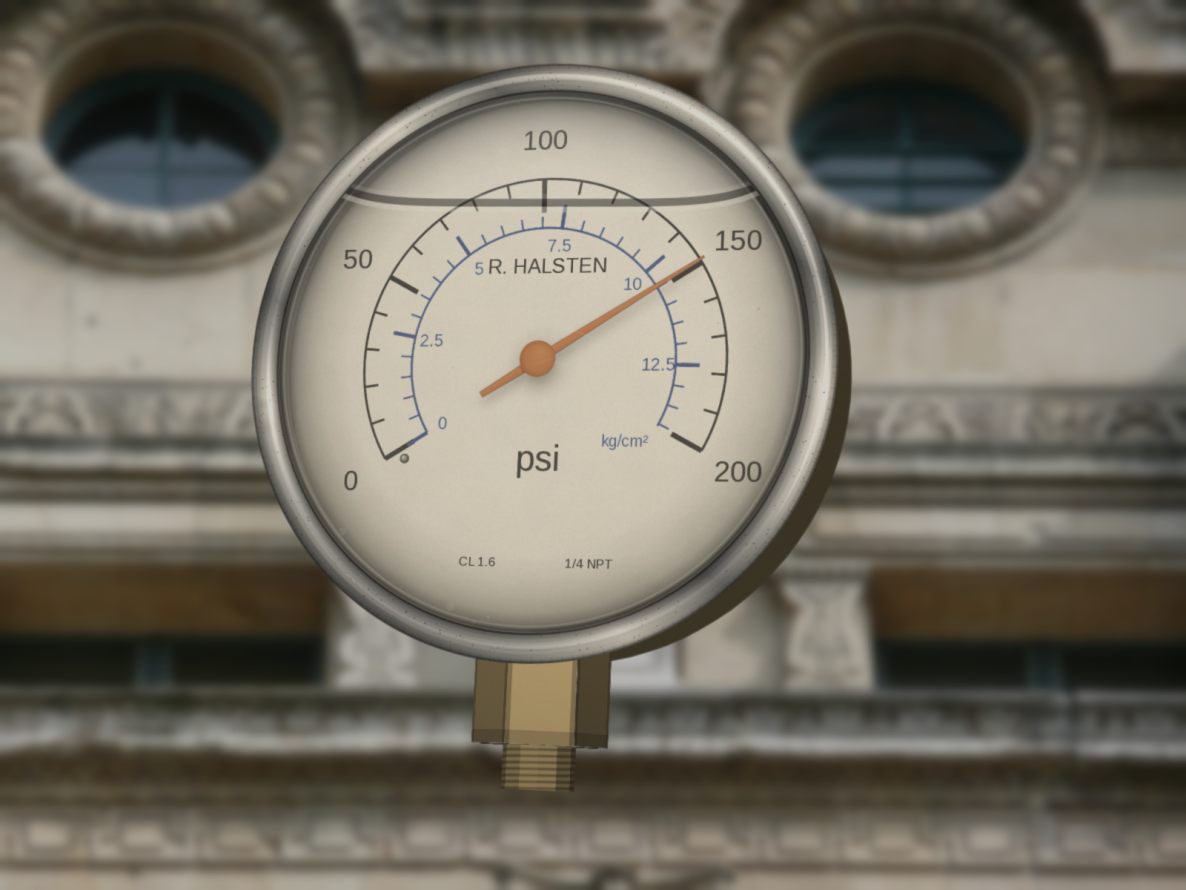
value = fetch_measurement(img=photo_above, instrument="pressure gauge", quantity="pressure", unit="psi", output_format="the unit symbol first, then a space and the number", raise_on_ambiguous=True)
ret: psi 150
